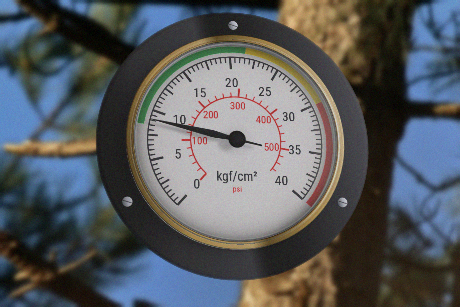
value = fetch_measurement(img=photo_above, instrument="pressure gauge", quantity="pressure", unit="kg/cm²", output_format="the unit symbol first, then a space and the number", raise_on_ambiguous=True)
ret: kg/cm² 9
